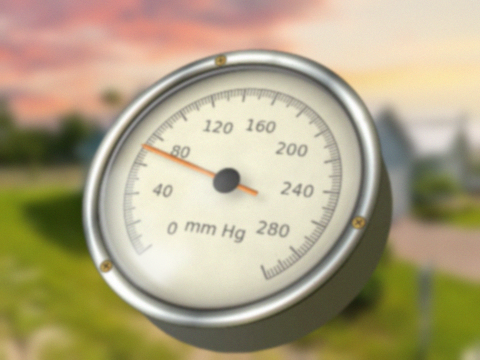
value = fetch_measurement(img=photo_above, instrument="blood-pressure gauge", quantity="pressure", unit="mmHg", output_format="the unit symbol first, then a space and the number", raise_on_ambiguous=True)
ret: mmHg 70
